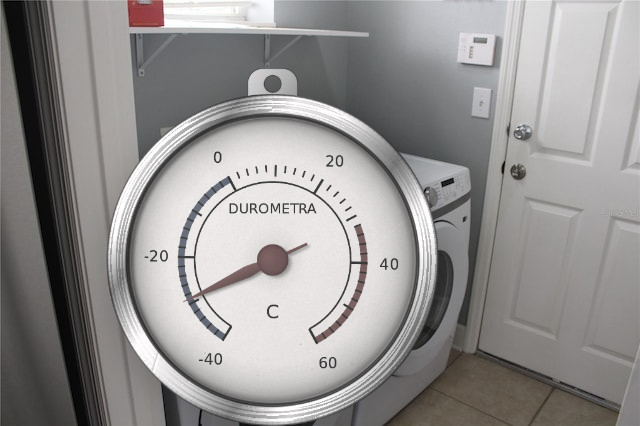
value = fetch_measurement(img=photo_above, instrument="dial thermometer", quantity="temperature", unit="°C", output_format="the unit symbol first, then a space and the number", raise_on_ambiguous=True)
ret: °C -29
